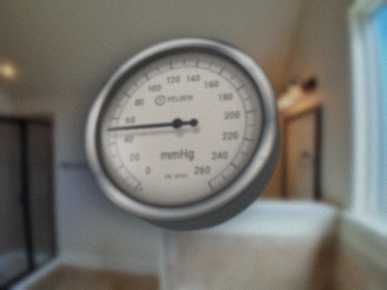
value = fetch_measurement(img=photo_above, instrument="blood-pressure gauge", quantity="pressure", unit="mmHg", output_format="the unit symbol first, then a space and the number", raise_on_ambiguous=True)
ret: mmHg 50
